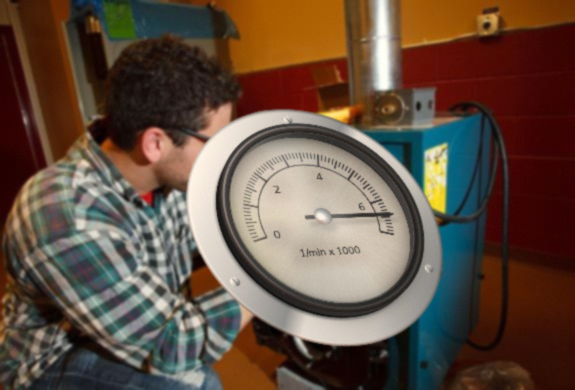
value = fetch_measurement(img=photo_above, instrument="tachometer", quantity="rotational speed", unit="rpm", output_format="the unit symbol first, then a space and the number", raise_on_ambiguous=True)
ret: rpm 6500
